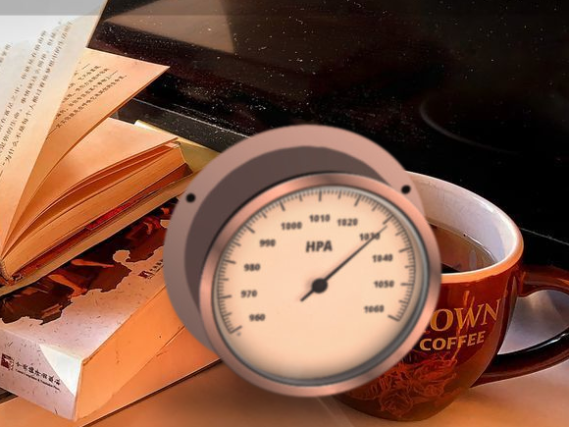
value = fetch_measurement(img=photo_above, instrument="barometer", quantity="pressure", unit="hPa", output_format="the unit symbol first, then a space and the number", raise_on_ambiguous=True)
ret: hPa 1030
